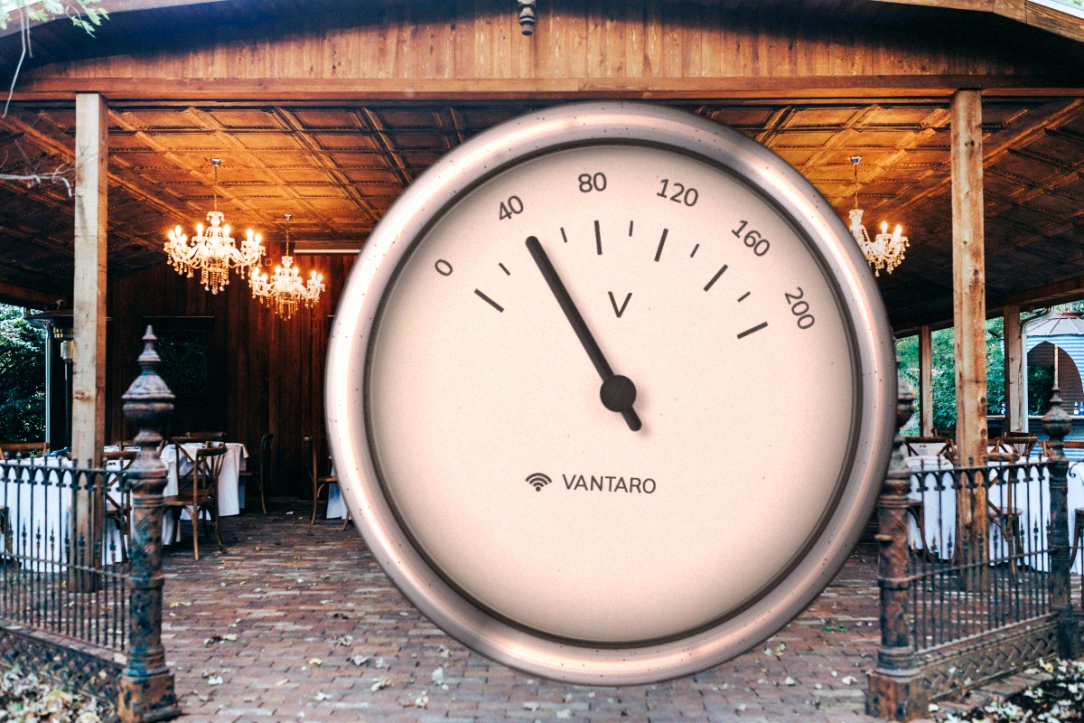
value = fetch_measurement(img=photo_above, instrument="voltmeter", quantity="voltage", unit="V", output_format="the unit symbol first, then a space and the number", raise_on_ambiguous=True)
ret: V 40
